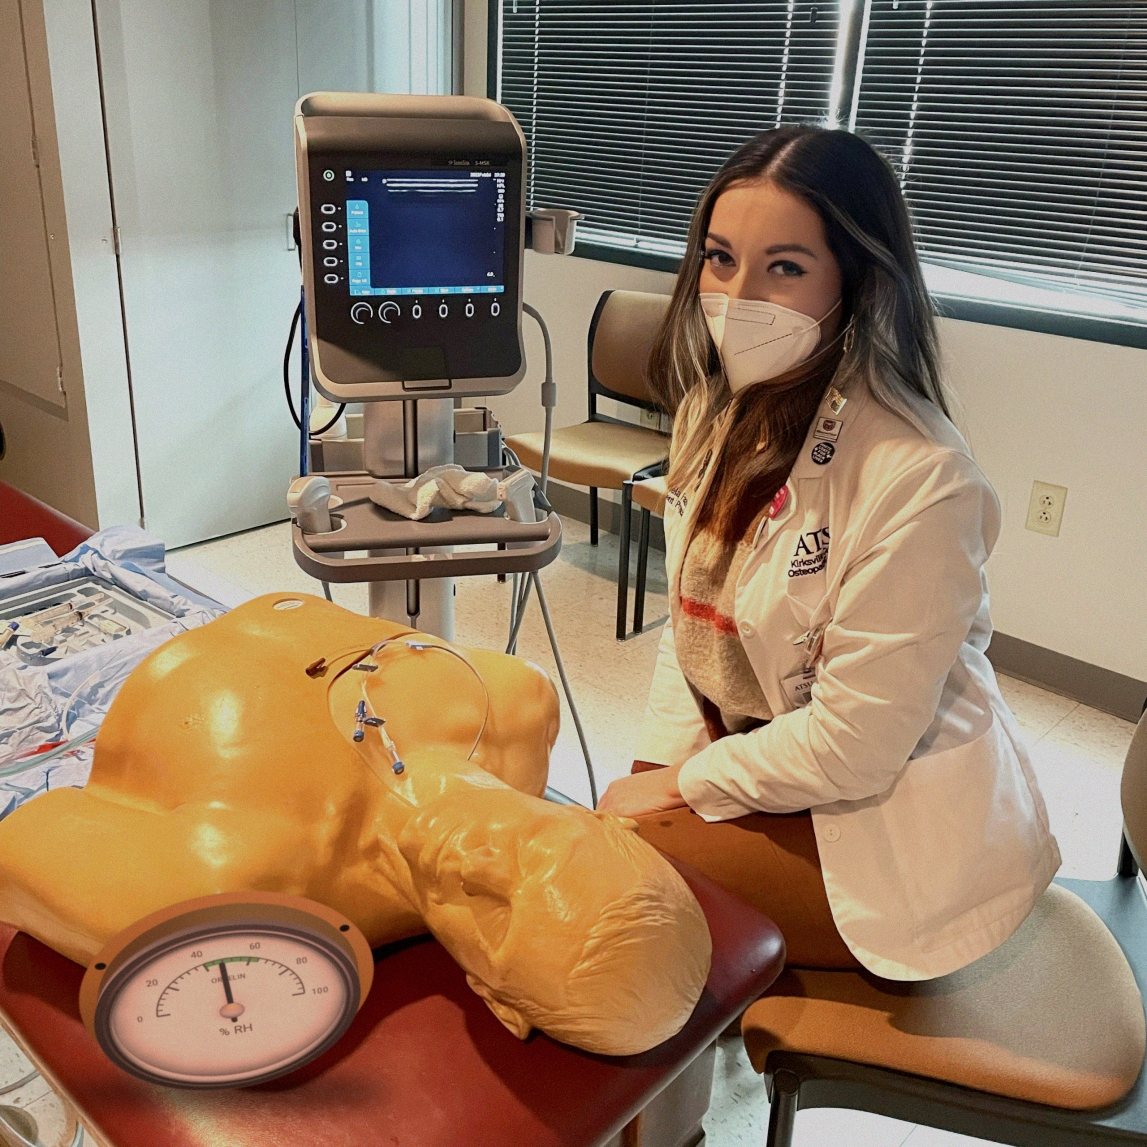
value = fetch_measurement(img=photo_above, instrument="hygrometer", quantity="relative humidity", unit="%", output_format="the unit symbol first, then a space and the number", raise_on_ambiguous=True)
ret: % 48
